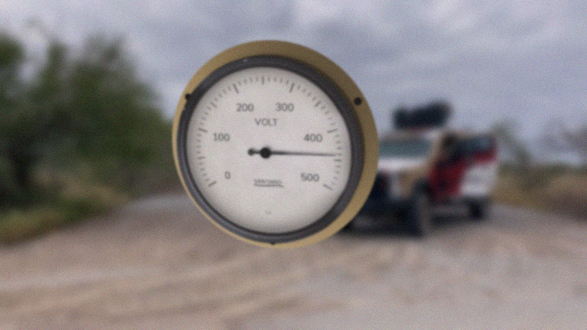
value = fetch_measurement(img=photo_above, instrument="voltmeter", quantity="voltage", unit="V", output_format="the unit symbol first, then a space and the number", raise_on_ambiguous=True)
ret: V 440
